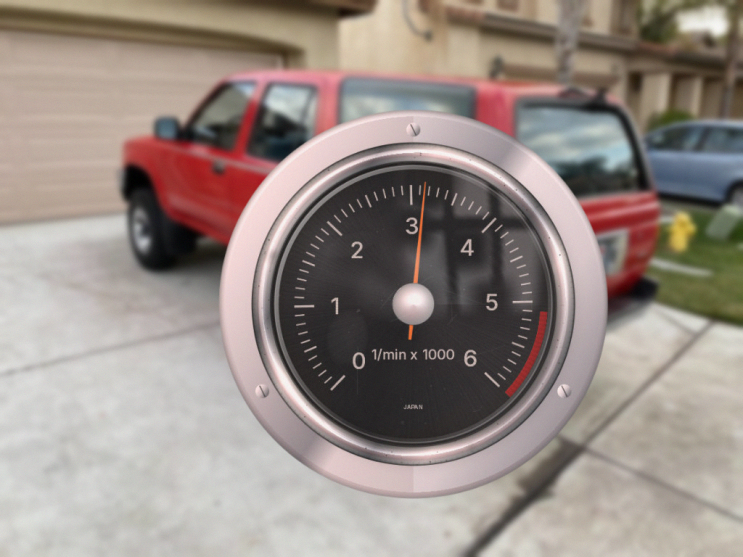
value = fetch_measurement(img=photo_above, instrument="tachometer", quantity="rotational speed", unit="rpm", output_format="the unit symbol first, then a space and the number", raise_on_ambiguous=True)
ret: rpm 3150
